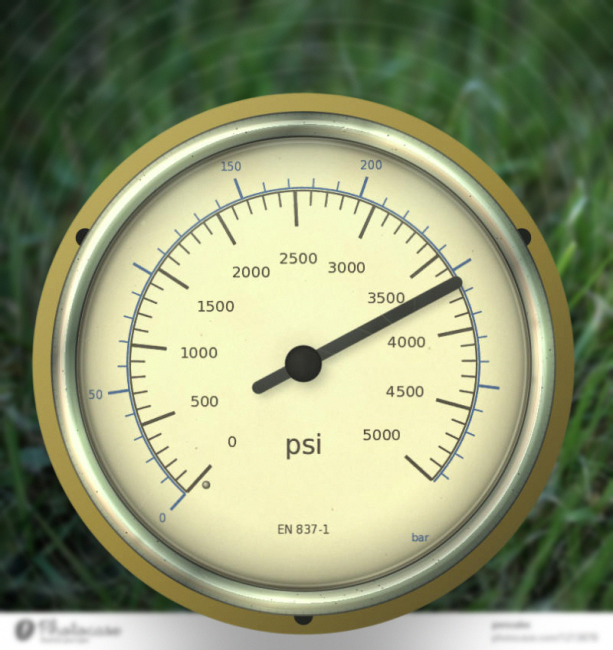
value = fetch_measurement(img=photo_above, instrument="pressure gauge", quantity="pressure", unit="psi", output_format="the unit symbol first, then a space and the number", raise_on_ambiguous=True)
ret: psi 3700
